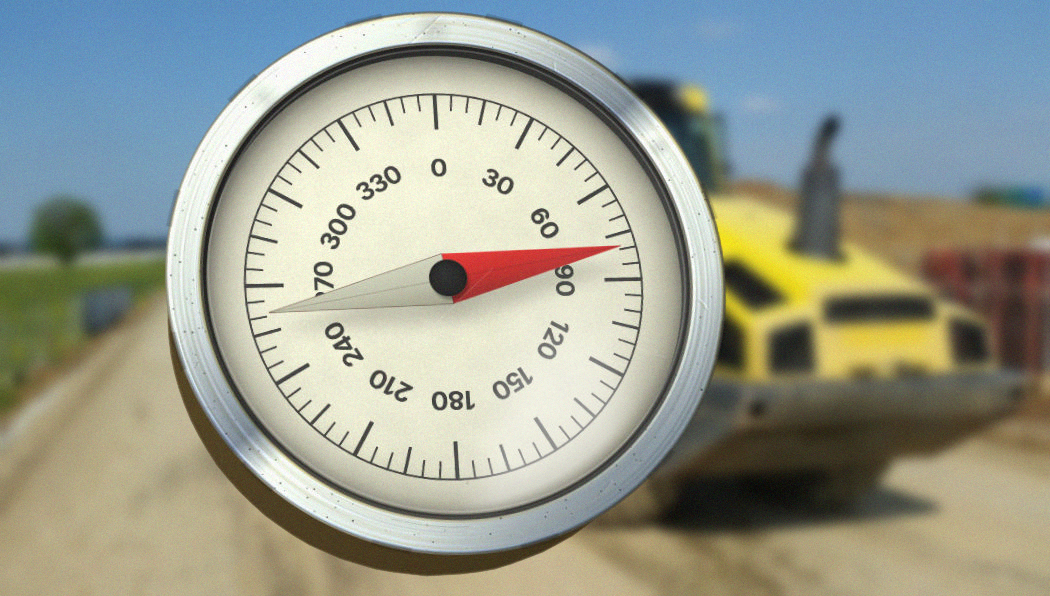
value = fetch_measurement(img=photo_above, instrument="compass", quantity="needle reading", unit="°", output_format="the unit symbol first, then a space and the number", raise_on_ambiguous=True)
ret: ° 80
